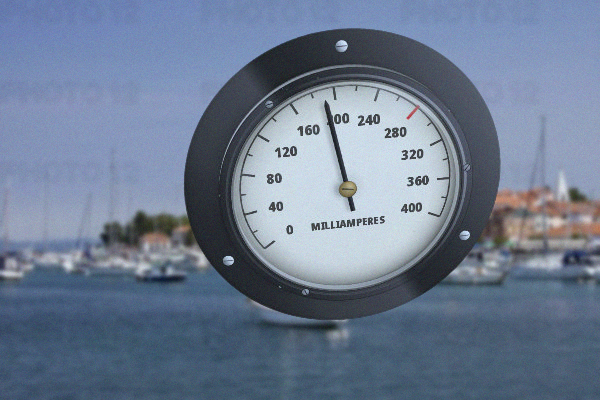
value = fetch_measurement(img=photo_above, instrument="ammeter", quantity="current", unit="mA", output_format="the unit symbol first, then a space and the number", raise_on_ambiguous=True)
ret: mA 190
